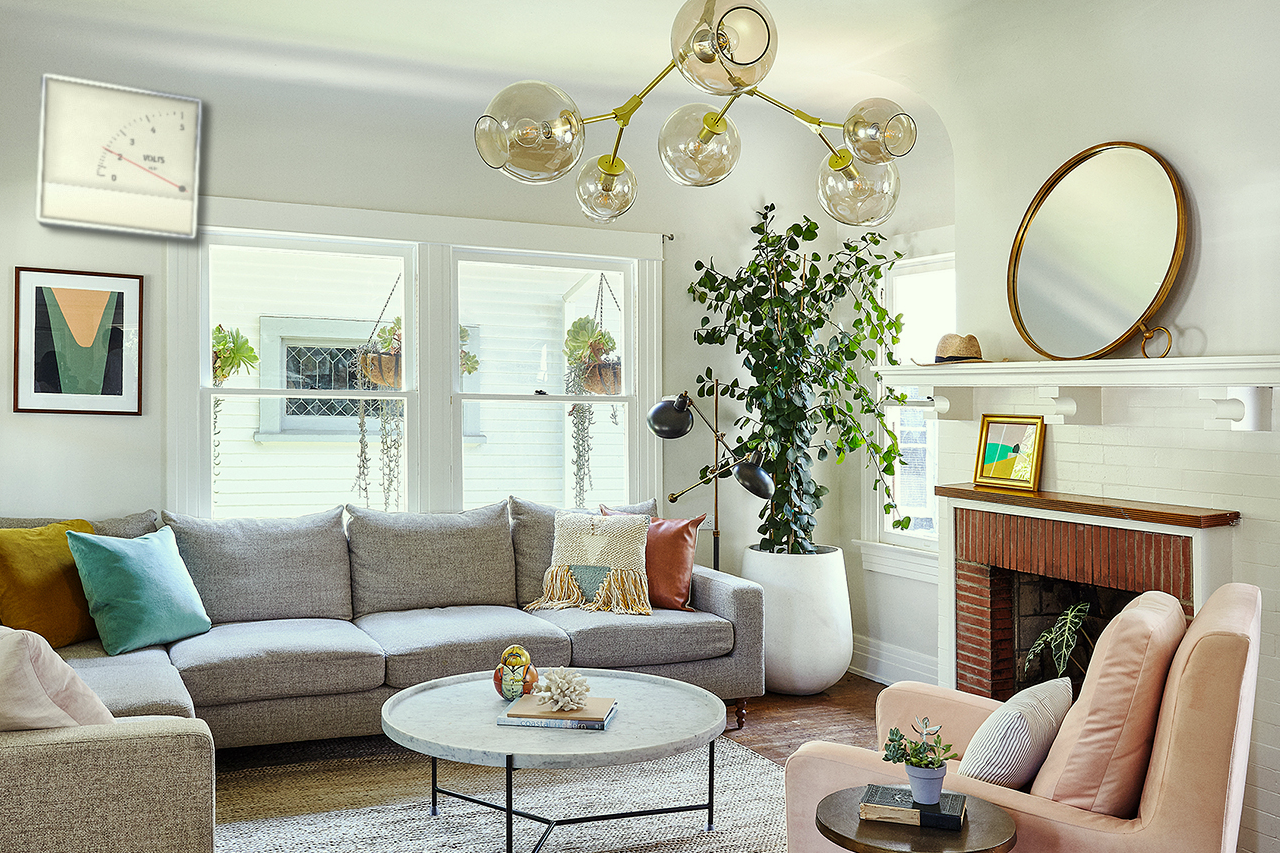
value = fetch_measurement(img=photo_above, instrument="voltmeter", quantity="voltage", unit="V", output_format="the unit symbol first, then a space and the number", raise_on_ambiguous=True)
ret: V 2
